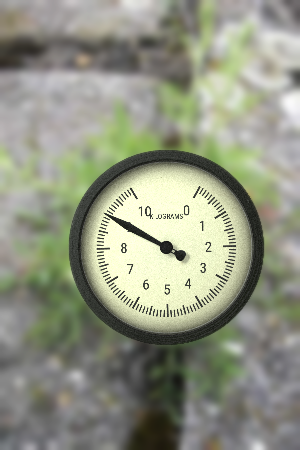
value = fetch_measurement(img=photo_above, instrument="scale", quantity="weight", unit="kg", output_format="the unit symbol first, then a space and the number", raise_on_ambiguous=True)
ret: kg 9
